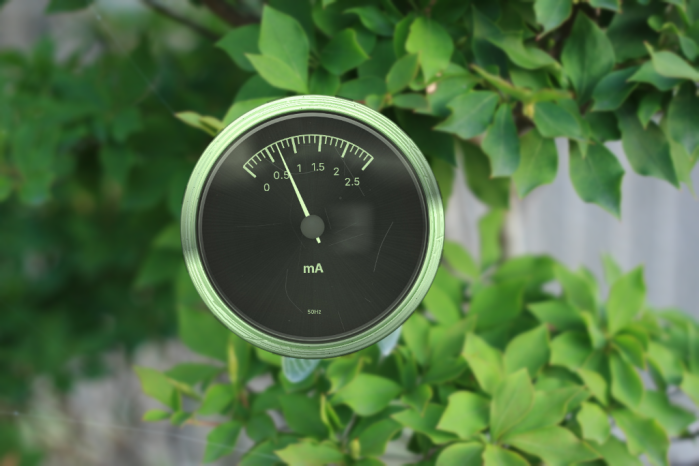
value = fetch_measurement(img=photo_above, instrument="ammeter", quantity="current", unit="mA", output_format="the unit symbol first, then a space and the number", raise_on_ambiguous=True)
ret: mA 0.7
